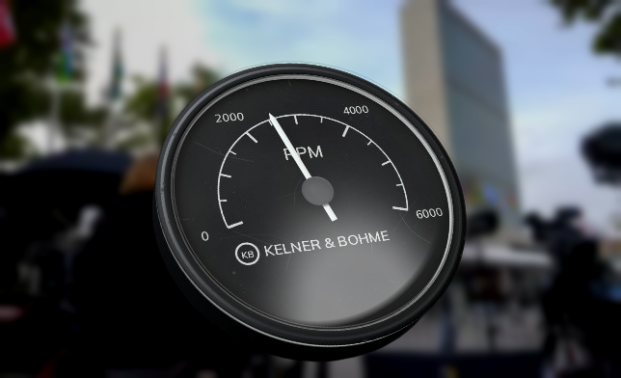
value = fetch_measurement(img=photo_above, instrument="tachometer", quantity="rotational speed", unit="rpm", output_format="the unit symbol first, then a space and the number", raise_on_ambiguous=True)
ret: rpm 2500
